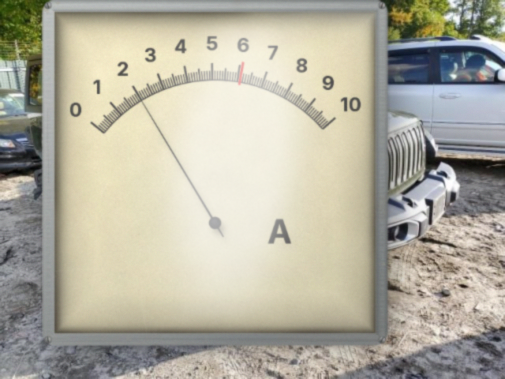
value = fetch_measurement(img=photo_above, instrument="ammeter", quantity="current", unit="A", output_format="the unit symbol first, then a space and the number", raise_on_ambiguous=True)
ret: A 2
